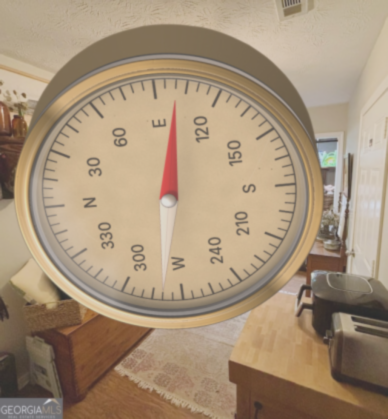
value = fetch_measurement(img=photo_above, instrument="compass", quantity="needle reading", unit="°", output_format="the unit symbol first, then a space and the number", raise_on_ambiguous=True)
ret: ° 100
